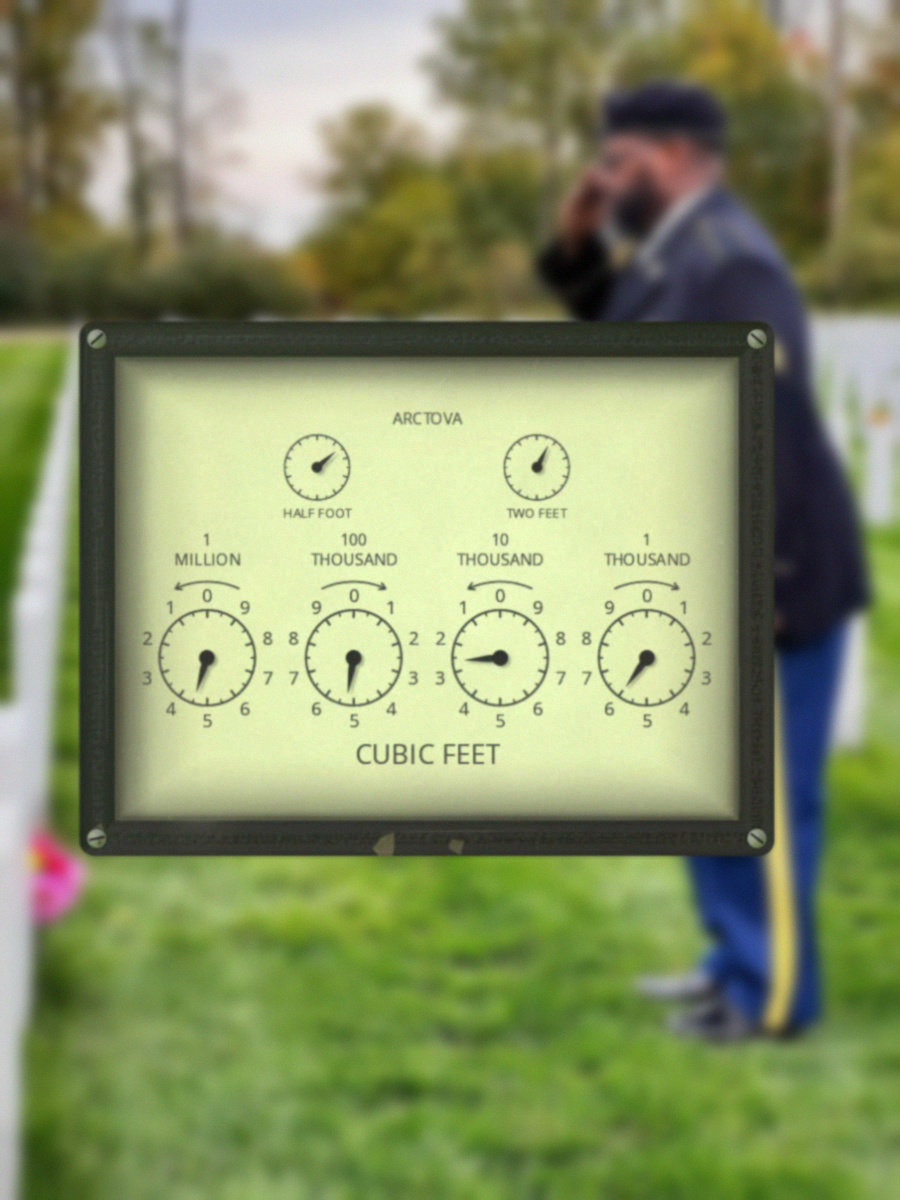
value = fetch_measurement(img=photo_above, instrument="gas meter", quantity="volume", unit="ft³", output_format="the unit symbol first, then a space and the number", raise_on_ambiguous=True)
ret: ft³ 452600
